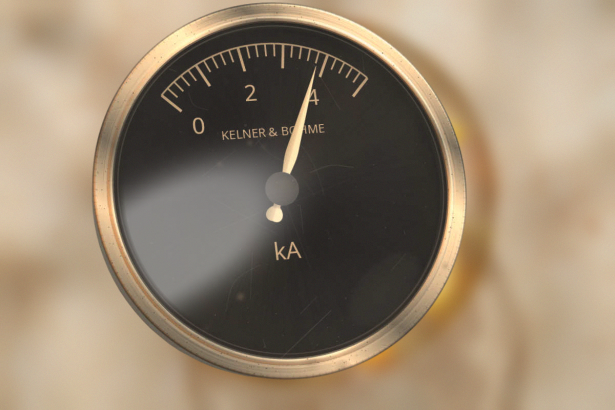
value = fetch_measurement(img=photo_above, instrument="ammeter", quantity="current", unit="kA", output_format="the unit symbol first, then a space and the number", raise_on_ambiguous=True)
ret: kA 3.8
